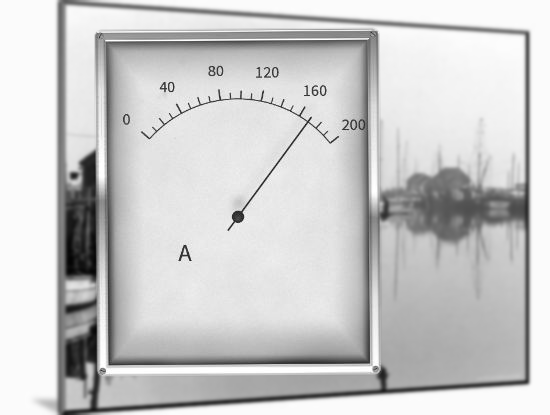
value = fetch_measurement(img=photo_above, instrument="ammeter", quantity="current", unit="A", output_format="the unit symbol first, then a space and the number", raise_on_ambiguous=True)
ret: A 170
